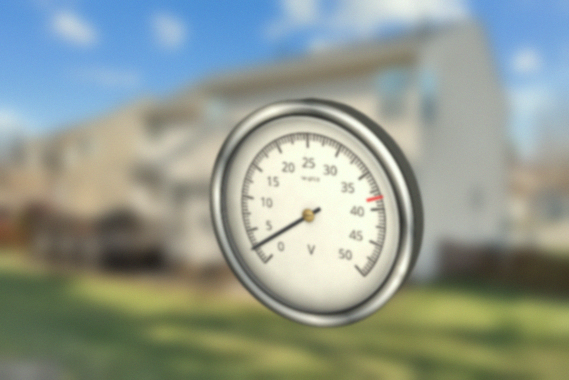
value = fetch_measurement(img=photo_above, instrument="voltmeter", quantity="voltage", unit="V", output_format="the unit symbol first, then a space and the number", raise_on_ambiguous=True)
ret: V 2.5
